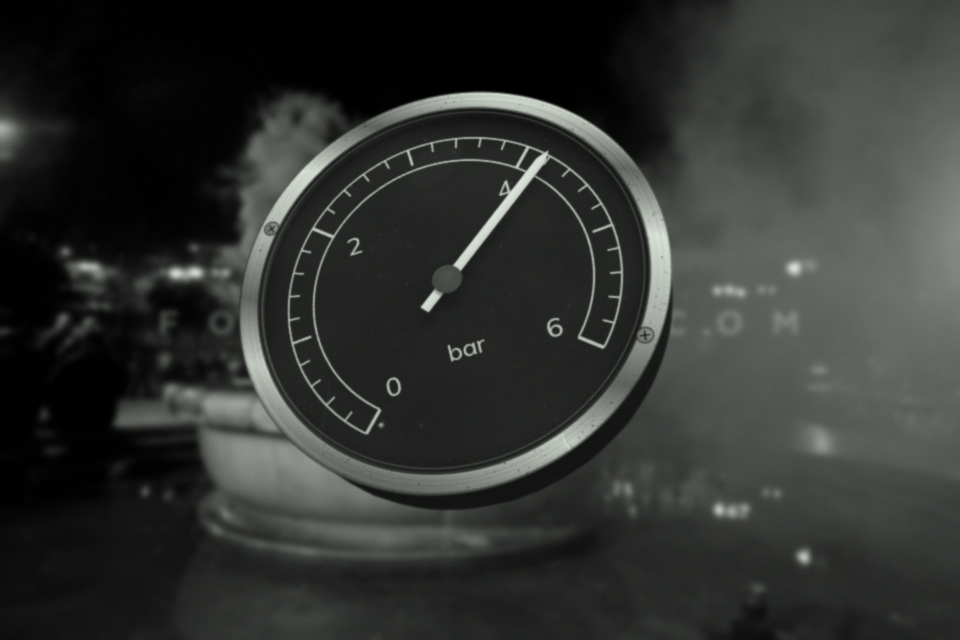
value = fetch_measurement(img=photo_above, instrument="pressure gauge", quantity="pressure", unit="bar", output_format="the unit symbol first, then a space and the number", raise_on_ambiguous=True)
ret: bar 4.2
